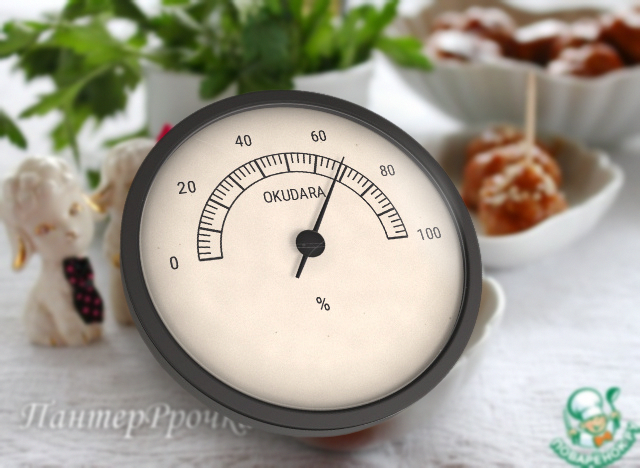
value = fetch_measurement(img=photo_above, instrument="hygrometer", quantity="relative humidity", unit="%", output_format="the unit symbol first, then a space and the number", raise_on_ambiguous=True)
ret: % 68
